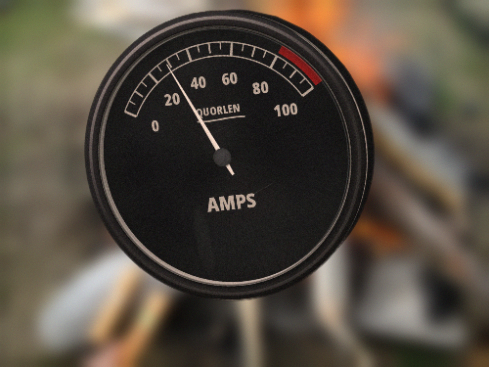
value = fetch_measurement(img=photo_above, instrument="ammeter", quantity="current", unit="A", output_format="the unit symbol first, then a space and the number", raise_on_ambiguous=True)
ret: A 30
